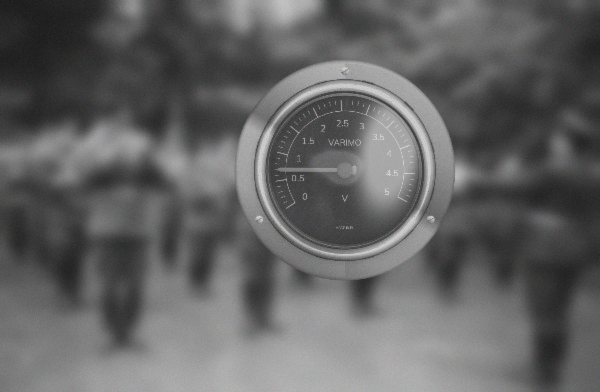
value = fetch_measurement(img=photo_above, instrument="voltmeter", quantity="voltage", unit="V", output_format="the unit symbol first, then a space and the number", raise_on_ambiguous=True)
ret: V 0.7
